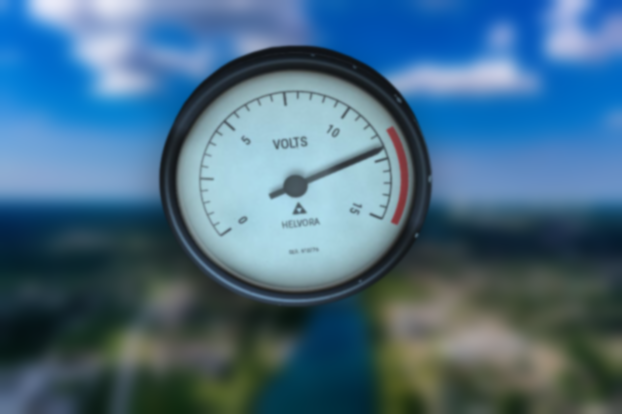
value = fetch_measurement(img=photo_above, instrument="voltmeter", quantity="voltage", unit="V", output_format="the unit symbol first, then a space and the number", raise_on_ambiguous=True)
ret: V 12
